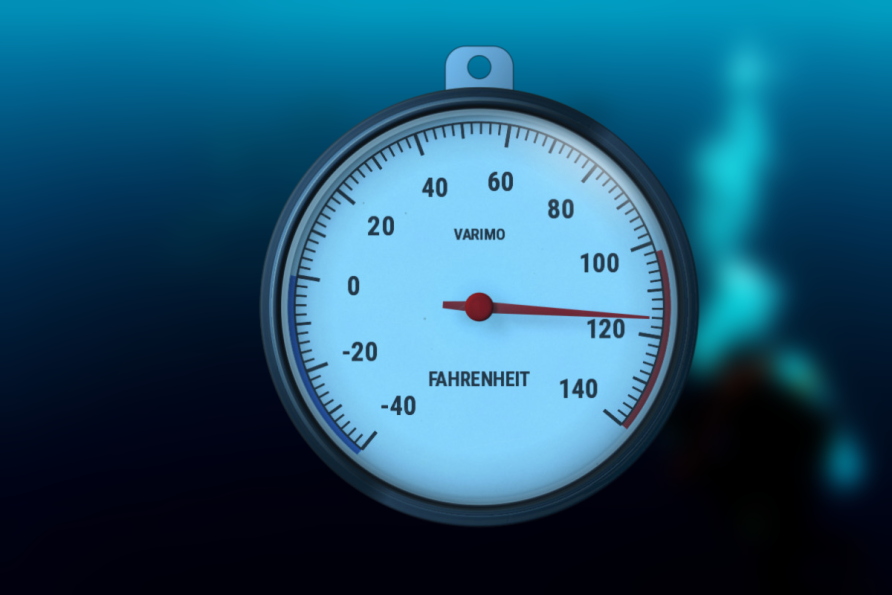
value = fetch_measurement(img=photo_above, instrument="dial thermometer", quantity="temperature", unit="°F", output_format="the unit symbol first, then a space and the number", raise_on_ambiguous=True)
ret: °F 116
